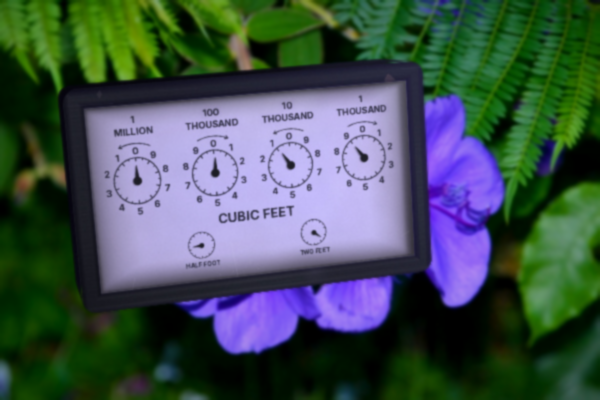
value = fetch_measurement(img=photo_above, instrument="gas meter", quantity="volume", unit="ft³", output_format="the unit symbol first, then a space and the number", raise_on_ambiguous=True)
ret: ft³ 900
